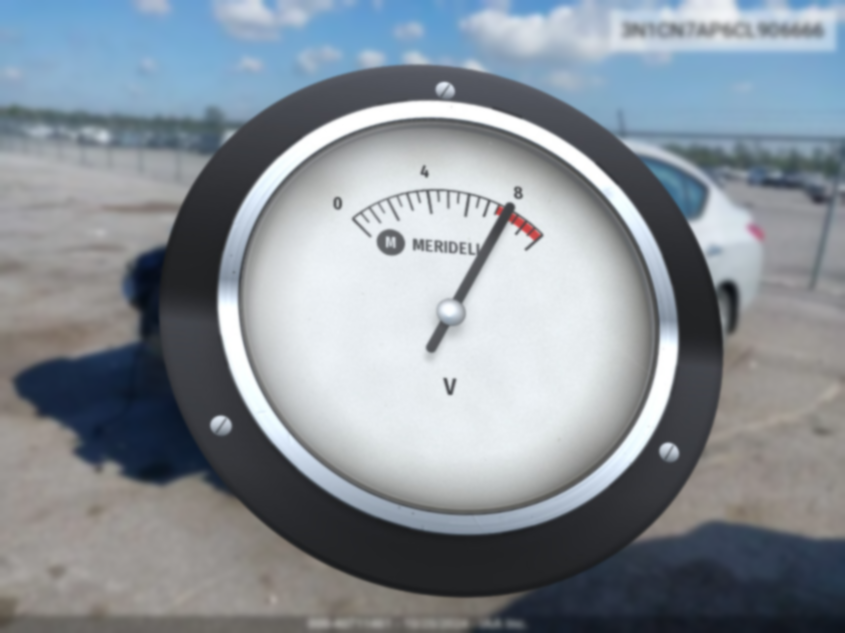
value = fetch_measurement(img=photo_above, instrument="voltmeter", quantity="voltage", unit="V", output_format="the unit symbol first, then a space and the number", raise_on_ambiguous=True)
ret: V 8
